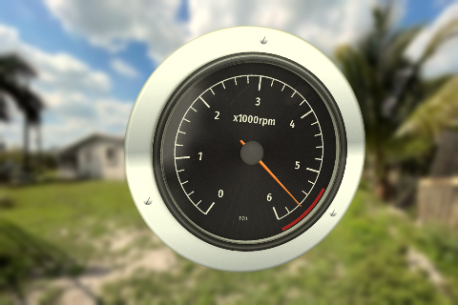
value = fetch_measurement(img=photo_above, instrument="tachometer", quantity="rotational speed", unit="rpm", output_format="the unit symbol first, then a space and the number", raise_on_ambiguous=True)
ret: rpm 5600
